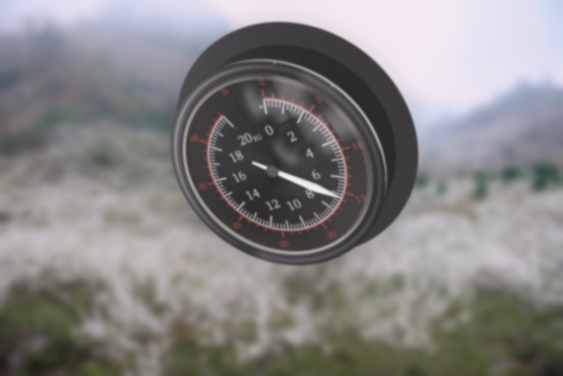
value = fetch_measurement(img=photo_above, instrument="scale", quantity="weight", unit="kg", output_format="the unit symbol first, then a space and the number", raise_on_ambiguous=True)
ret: kg 7
